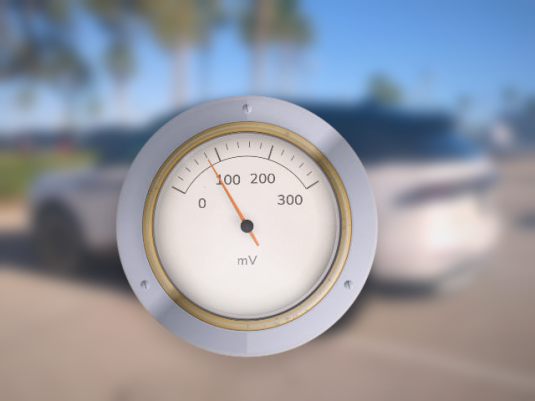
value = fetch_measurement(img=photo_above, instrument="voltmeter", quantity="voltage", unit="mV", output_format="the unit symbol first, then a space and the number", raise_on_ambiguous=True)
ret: mV 80
